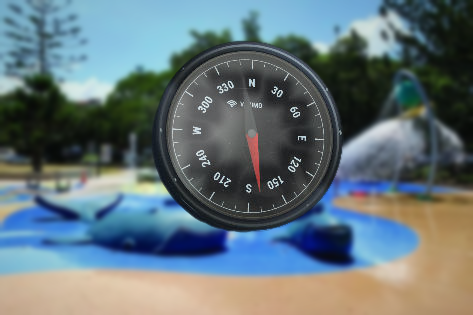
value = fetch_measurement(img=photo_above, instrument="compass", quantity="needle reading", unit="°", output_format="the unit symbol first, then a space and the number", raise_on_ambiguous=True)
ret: ° 170
